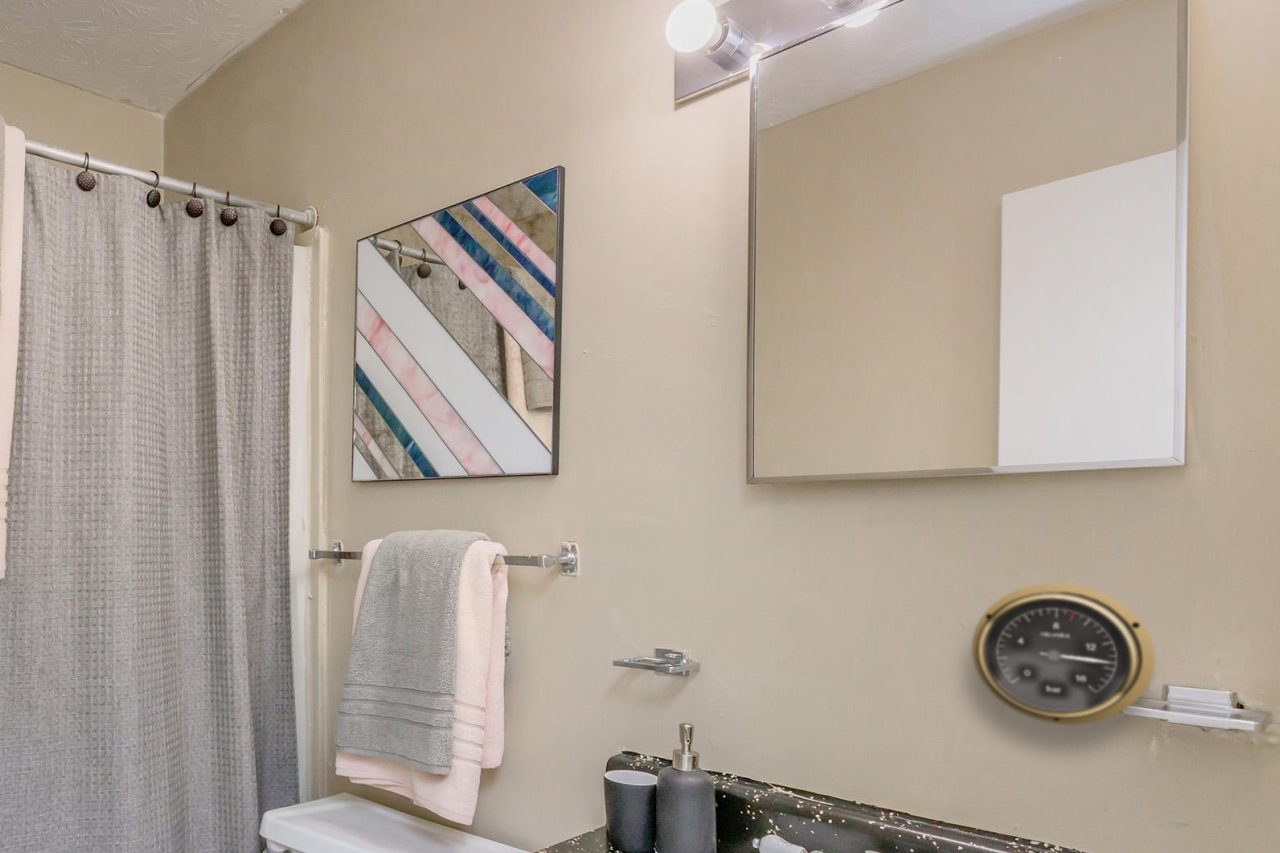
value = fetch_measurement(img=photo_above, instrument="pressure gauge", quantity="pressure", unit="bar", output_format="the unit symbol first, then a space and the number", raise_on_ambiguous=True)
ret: bar 13.5
